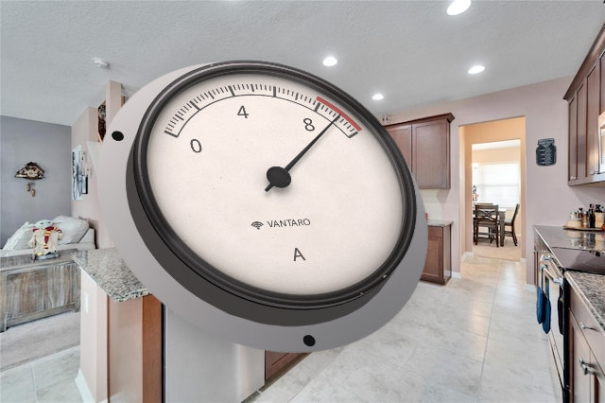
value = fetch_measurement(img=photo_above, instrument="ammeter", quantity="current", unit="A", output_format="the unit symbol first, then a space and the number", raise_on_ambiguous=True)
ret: A 9
